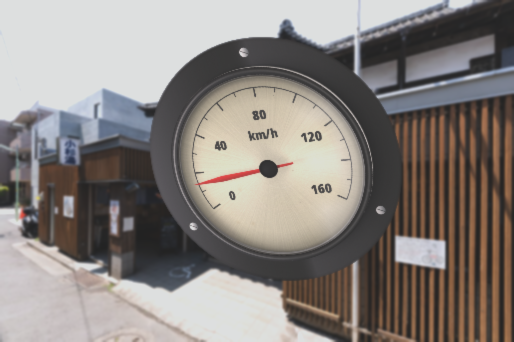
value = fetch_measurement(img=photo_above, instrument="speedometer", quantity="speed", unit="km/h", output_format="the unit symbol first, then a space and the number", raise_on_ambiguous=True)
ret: km/h 15
